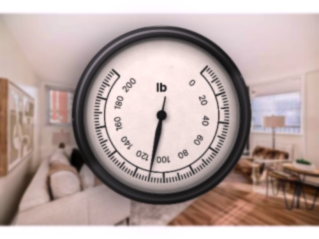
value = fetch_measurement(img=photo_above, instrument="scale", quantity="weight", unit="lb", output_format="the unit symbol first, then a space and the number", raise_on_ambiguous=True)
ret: lb 110
